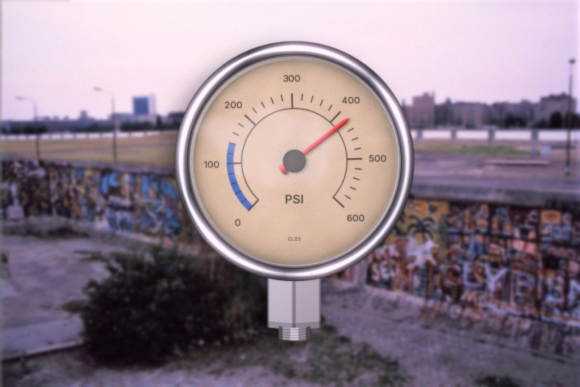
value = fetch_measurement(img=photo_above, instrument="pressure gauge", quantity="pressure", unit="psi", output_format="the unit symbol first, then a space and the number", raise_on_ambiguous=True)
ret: psi 420
